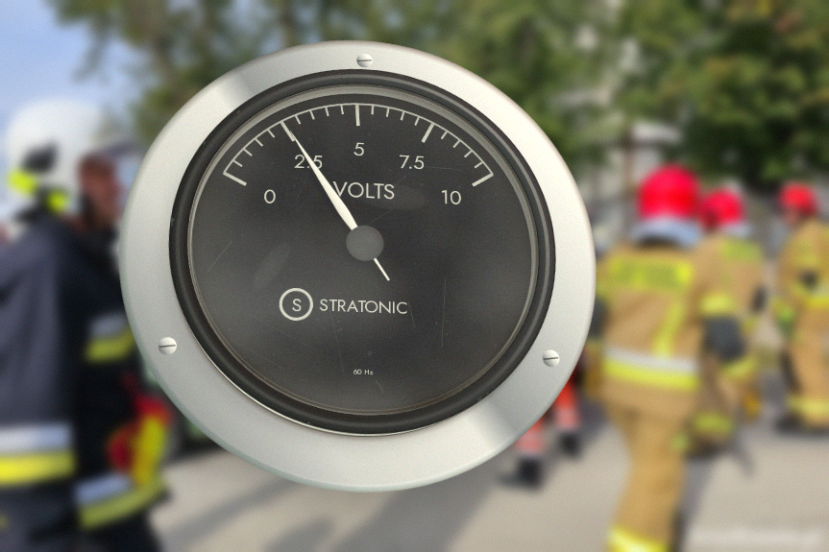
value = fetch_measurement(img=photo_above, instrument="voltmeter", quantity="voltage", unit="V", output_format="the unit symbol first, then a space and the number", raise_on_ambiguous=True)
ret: V 2.5
